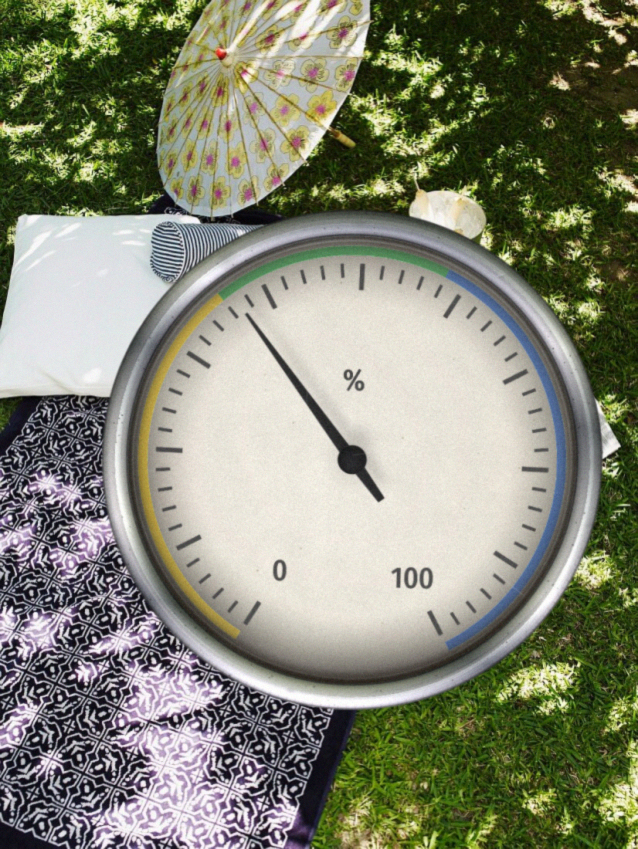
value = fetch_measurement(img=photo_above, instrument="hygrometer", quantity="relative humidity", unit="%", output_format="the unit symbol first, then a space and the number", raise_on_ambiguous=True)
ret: % 37
